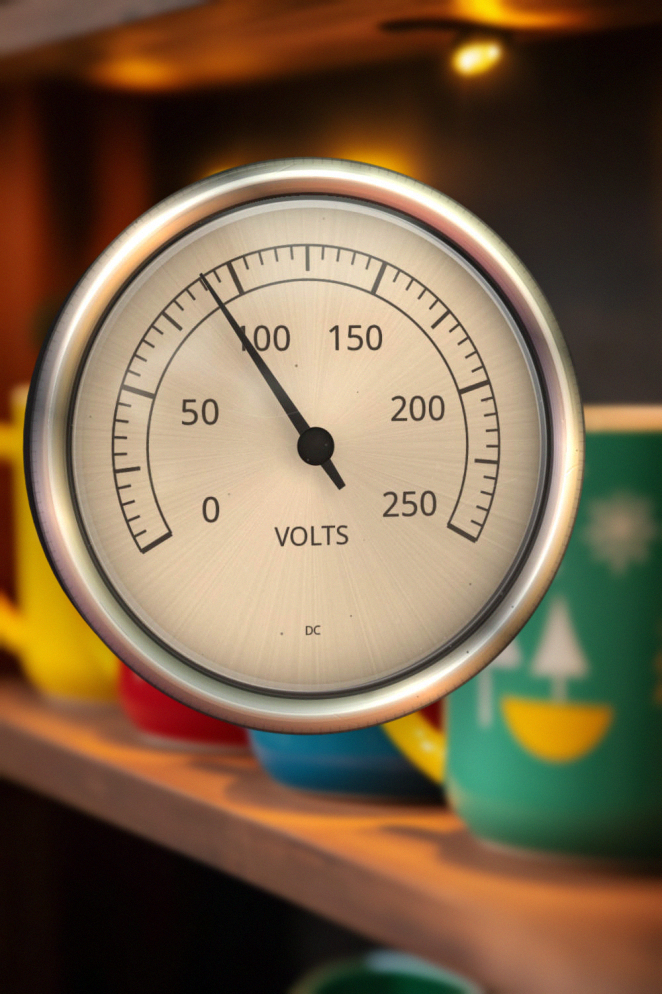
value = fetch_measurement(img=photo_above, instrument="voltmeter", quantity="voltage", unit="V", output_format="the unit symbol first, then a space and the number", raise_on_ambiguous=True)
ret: V 90
